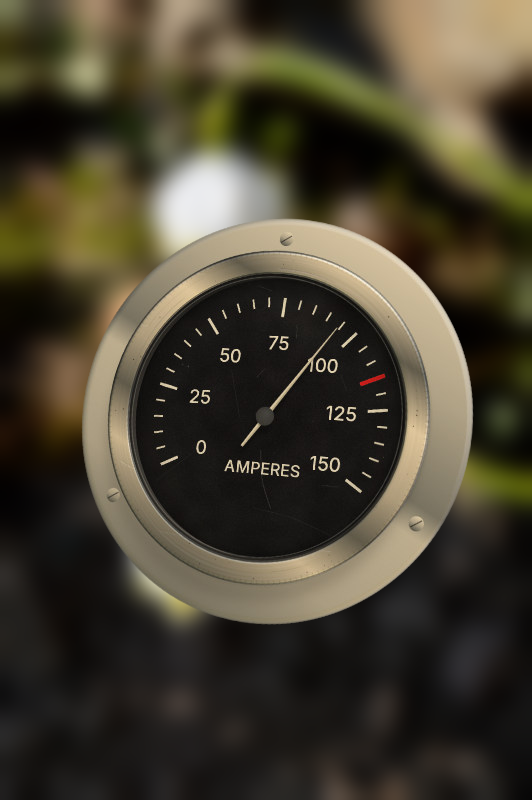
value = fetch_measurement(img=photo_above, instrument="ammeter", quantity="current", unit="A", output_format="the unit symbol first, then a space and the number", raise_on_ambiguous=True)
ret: A 95
